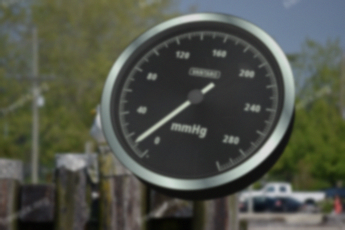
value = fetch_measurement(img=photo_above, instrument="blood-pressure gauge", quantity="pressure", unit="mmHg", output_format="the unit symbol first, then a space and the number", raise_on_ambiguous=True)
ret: mmHg 10
